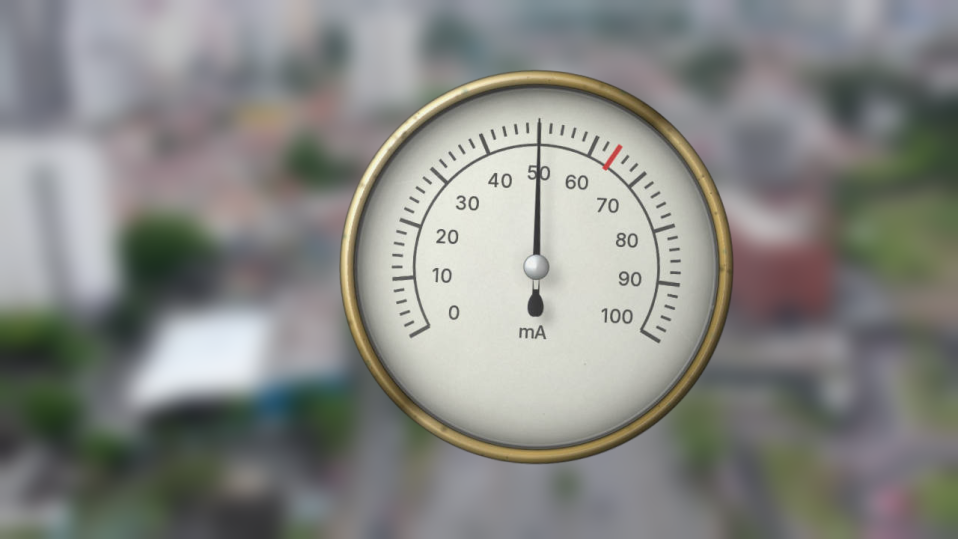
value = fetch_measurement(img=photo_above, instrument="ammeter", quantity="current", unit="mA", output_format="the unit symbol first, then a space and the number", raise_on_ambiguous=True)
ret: mA 50
